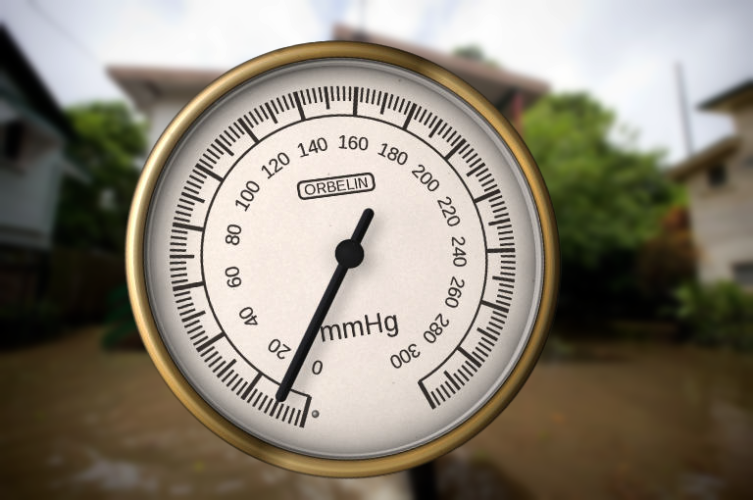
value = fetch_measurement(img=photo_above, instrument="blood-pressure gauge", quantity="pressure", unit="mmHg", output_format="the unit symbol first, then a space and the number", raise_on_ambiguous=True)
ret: mmHg 10
